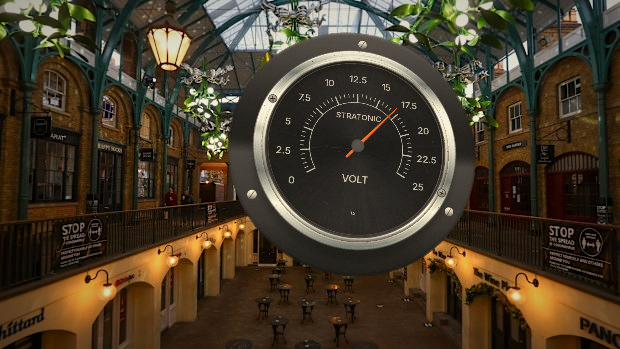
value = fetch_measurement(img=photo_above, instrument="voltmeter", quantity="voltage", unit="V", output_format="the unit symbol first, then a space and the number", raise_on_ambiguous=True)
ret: V 17
